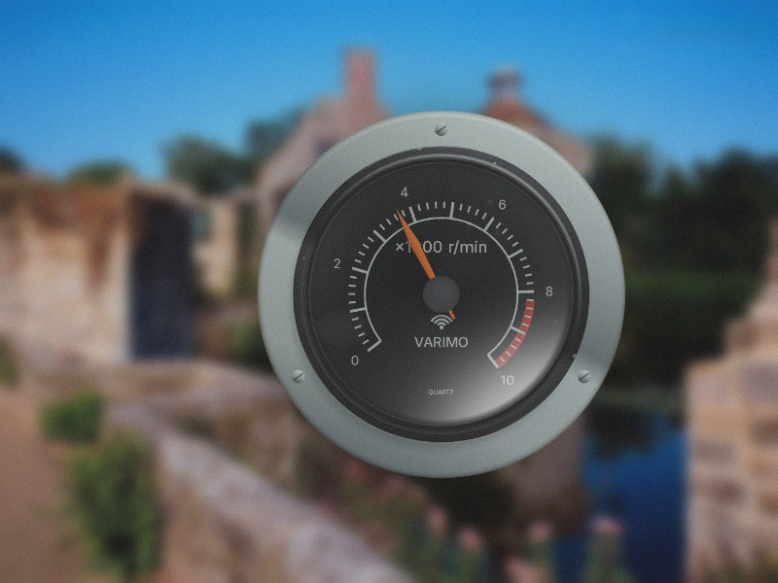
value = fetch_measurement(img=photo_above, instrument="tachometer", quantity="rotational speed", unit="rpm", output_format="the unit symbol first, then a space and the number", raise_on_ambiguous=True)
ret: rpm 3700
